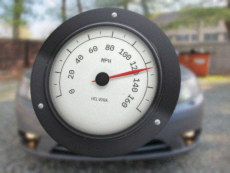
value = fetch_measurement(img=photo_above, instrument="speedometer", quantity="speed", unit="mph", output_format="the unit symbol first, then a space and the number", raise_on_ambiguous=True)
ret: mph 125
